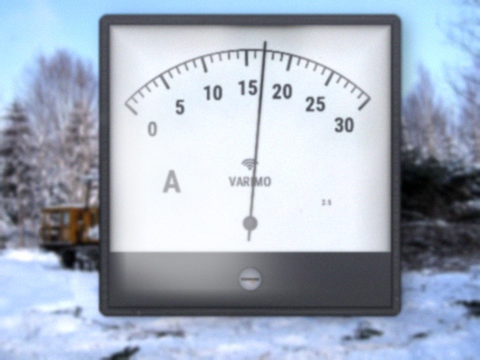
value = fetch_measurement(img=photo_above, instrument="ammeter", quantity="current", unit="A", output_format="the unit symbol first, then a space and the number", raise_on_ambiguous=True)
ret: A 17
